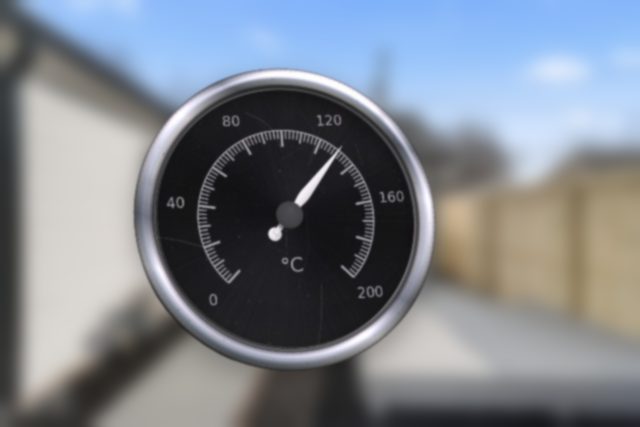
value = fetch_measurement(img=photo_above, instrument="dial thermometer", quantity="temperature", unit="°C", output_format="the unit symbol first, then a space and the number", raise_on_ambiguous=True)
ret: °C 130
